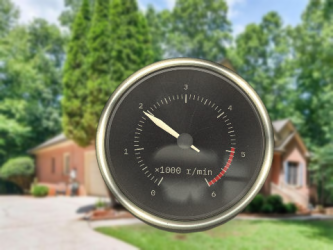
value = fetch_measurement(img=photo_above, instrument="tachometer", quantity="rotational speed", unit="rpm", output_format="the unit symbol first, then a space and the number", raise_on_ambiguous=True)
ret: rpm 1900
